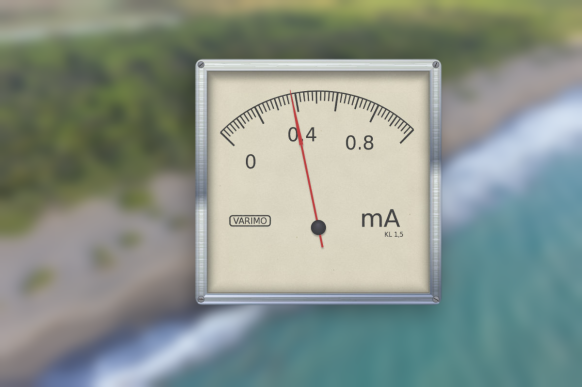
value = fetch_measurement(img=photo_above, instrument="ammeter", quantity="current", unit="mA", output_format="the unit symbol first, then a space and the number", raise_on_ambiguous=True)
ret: mA 0.38
